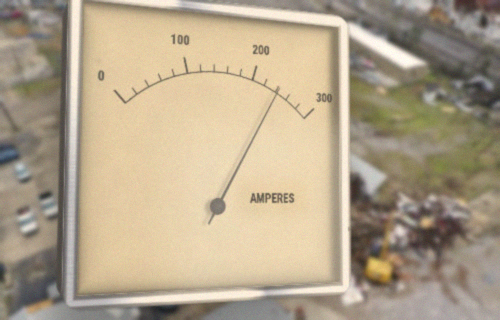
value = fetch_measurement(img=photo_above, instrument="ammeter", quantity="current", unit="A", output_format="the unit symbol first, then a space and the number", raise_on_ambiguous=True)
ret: A 240
